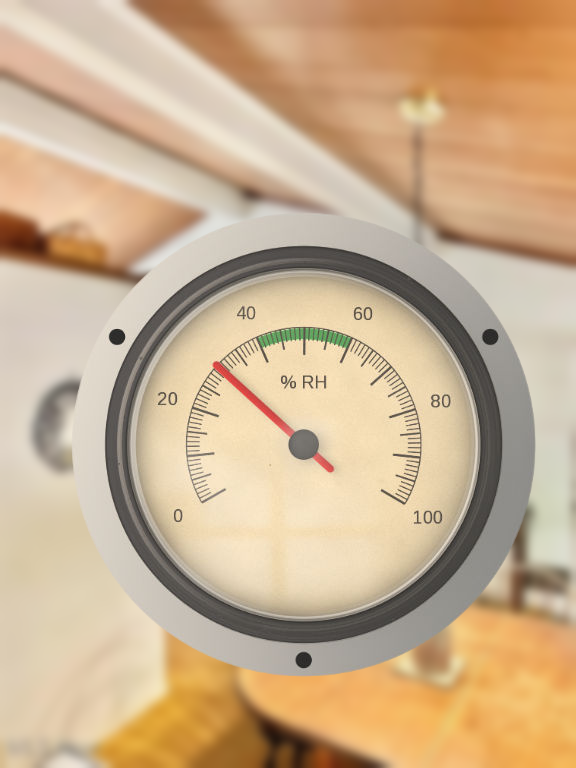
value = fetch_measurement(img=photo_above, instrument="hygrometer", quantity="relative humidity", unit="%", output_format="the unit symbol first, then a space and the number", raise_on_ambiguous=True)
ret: % 30
